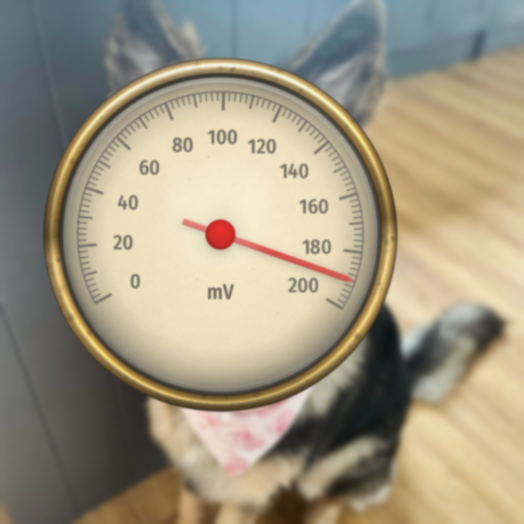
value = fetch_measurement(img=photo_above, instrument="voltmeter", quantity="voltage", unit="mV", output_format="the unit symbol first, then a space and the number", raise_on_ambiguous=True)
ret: mV 190
